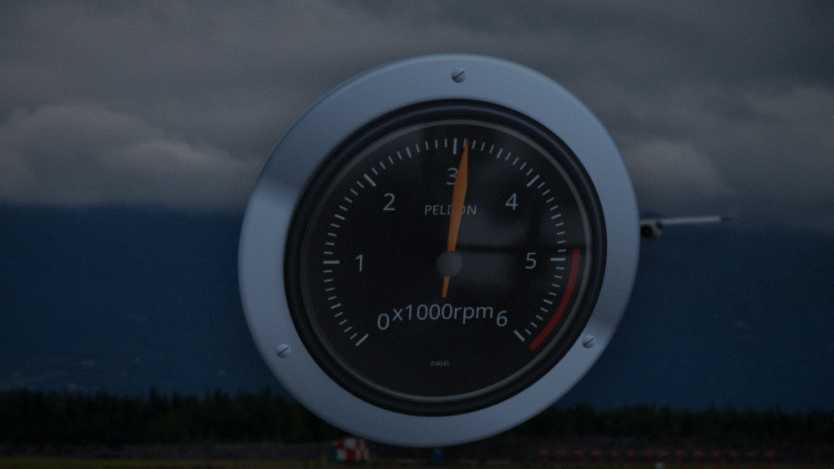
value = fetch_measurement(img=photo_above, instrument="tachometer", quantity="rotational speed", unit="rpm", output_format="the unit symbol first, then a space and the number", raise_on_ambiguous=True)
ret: rpm 3100
